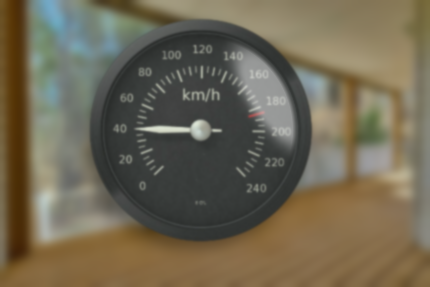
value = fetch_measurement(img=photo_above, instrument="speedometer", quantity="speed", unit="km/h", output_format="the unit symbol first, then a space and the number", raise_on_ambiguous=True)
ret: km/h 40
